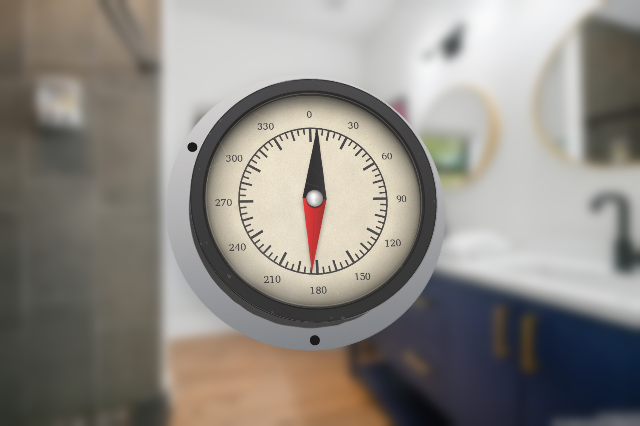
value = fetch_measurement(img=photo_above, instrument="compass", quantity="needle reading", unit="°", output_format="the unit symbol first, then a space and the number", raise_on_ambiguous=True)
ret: ° 185
